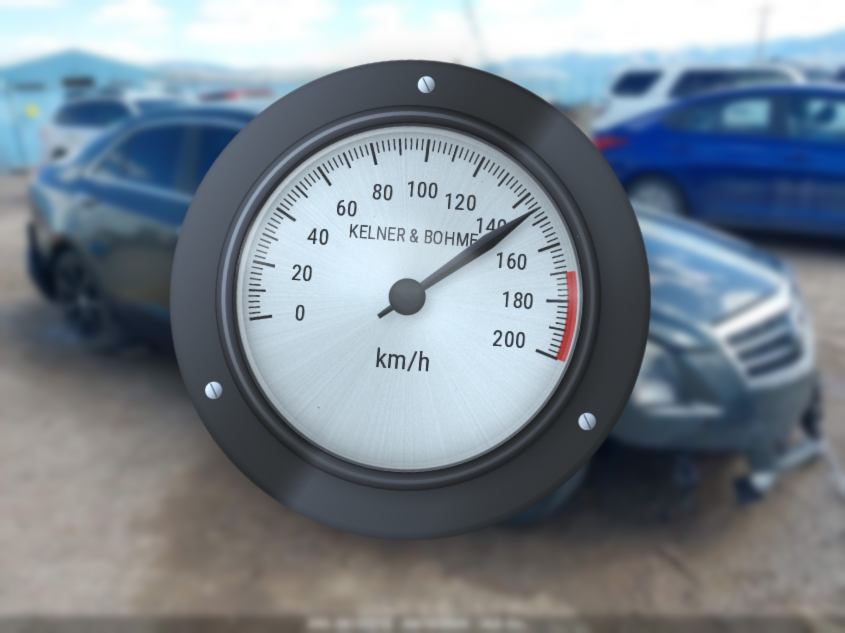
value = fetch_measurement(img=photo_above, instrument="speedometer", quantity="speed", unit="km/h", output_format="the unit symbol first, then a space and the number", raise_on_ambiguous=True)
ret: km/h 146
